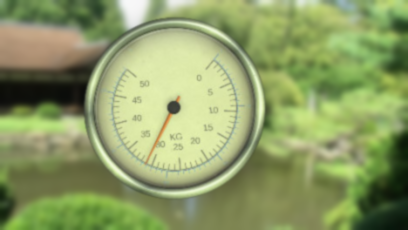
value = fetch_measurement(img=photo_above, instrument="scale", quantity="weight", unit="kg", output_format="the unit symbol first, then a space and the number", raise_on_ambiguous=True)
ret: kg 31
